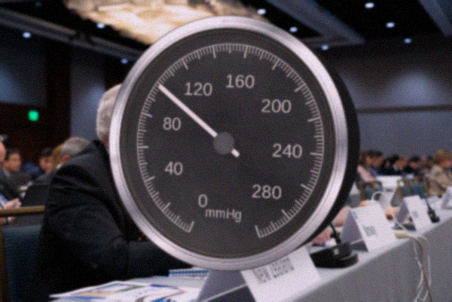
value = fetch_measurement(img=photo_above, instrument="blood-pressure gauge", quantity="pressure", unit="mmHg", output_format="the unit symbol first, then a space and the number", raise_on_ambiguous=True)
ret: mmHg 100
